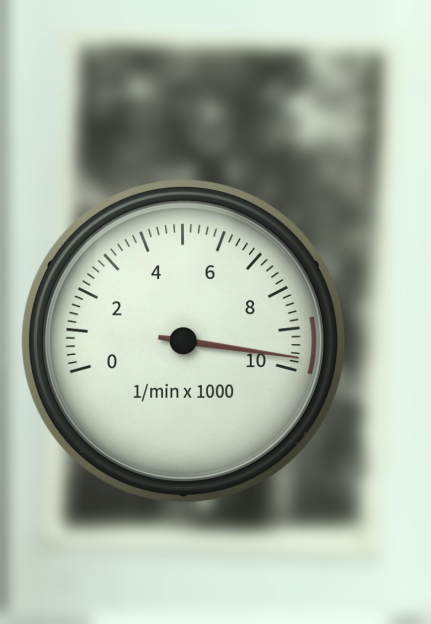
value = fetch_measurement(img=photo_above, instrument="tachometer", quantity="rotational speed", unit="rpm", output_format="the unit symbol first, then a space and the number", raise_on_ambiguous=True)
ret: rpm 9700
